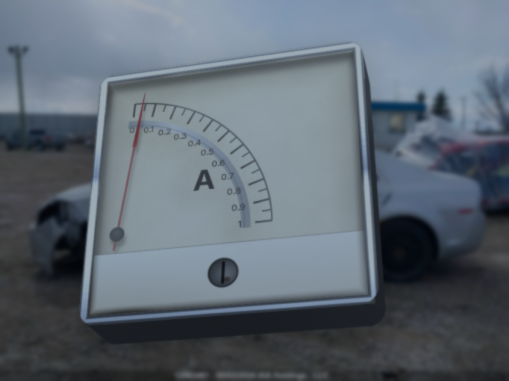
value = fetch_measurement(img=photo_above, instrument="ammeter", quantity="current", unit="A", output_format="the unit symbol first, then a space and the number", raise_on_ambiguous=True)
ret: A 0.05
